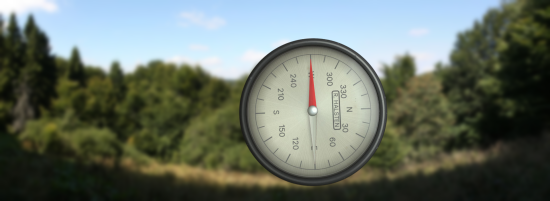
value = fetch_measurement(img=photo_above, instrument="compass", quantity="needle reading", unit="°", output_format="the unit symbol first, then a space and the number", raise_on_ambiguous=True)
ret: ° 270
